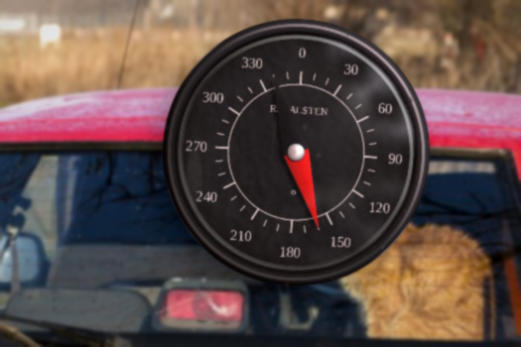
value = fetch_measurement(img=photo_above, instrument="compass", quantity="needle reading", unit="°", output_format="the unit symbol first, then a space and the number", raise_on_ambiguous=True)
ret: ° 160
